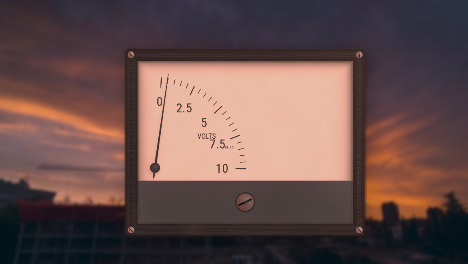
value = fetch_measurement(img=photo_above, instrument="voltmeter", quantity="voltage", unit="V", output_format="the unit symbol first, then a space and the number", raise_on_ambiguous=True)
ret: V 0.5
